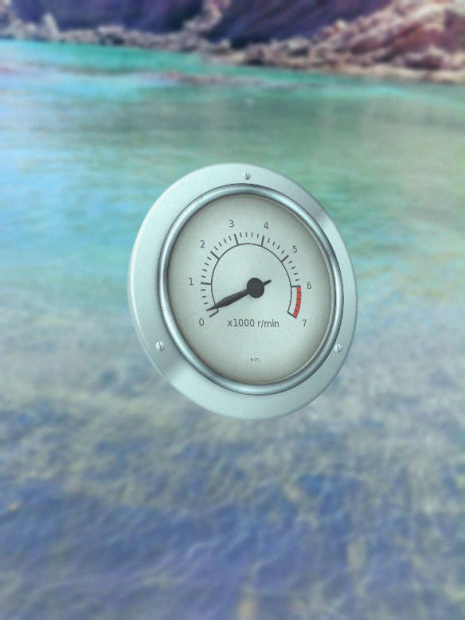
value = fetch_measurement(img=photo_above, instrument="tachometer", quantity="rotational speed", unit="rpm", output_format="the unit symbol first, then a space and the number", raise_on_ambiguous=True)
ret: rpm 200
